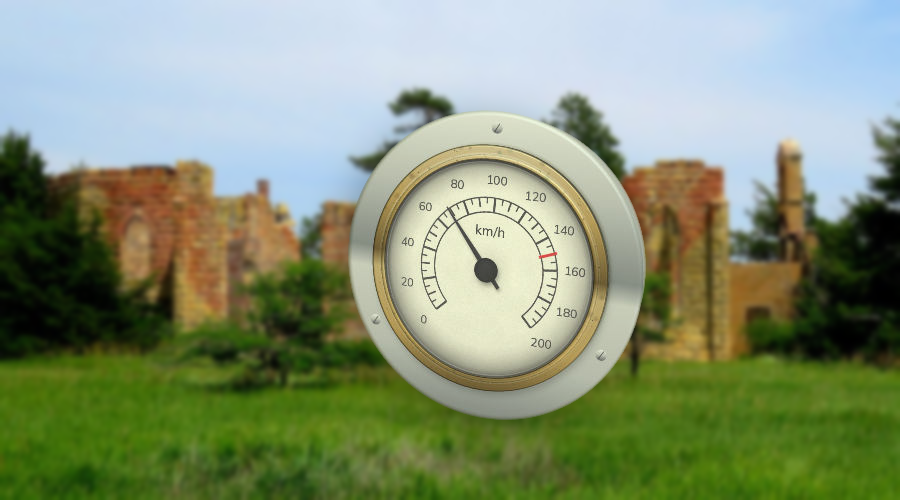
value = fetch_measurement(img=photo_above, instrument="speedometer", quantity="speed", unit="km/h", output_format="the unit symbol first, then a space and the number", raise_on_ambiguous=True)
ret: km/h 70
